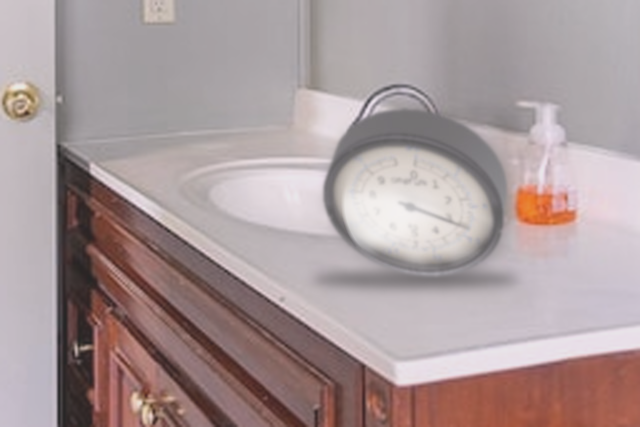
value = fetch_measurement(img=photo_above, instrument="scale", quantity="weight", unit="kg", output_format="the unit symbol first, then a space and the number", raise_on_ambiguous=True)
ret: kg 3
